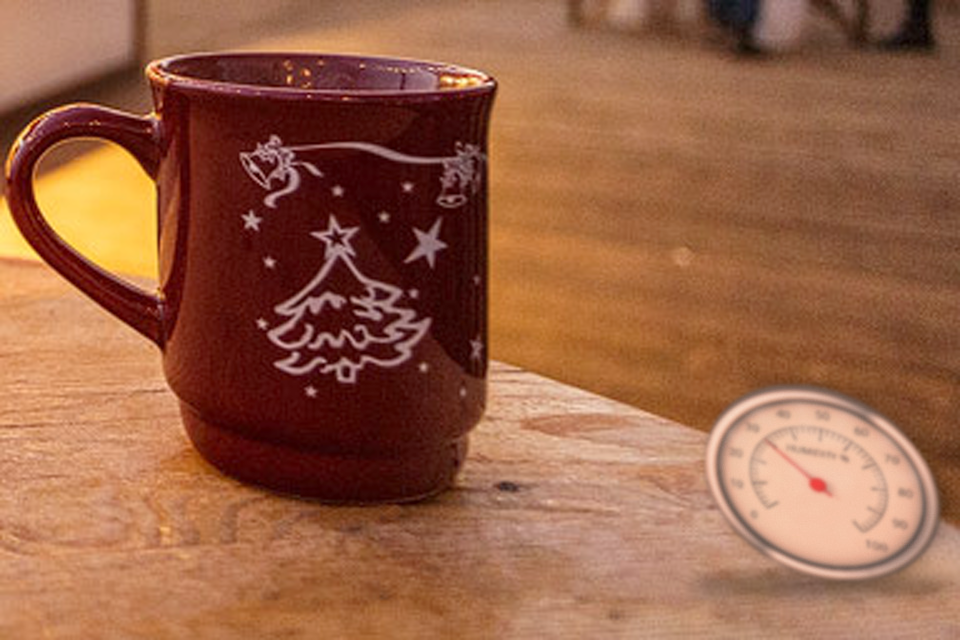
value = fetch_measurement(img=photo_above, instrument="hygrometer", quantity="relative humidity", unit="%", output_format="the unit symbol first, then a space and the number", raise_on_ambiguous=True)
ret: % 30
